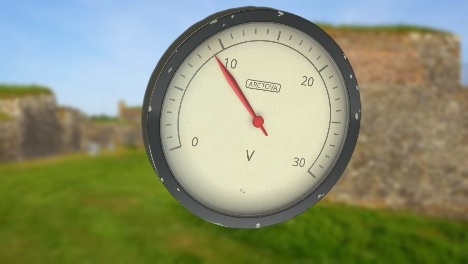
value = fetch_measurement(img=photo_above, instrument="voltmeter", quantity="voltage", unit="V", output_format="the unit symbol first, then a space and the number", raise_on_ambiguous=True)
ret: V 9
